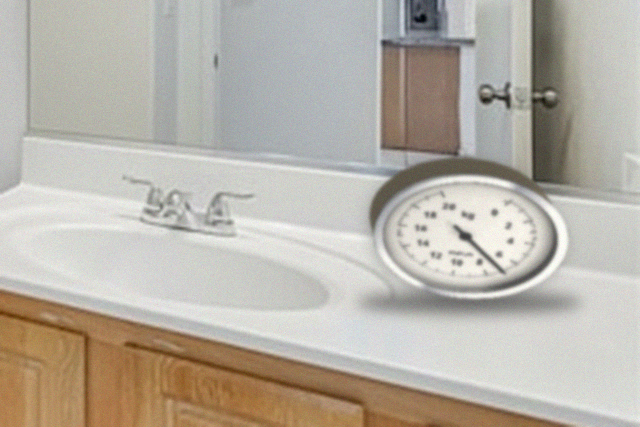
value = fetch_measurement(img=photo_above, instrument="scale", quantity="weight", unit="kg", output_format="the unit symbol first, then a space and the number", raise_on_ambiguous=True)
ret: kg 7
